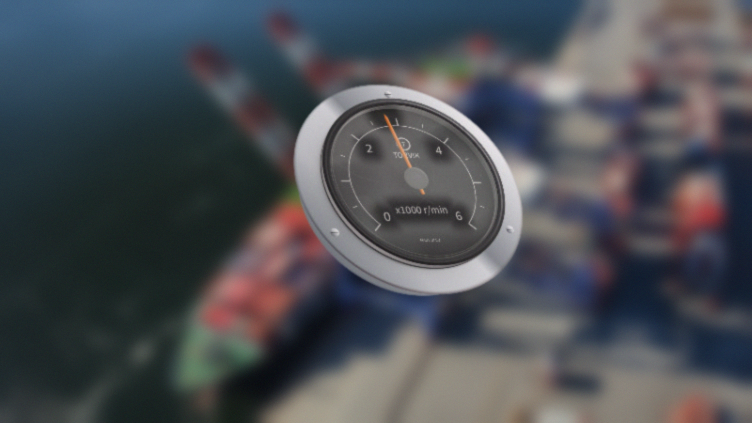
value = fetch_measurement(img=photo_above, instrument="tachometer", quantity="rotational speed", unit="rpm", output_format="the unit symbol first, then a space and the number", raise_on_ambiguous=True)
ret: rpm 2750
